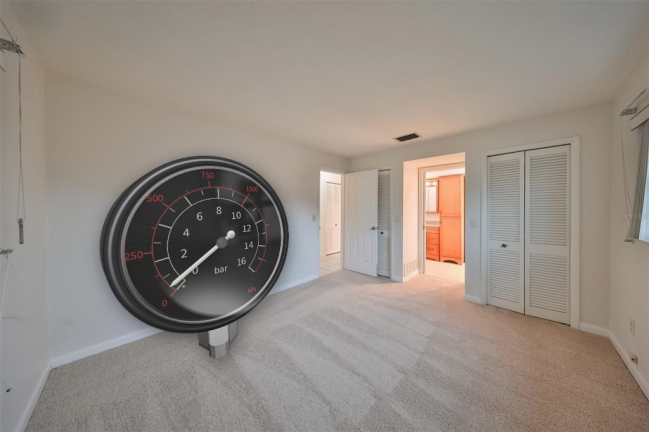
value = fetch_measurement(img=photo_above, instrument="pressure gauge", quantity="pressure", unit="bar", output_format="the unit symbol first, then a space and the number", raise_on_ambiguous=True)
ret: bar 0.5
